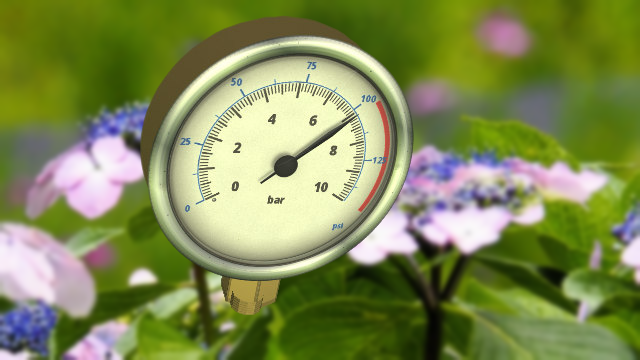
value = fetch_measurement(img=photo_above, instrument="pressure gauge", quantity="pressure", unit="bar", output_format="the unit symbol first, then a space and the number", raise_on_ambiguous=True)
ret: bar 7
